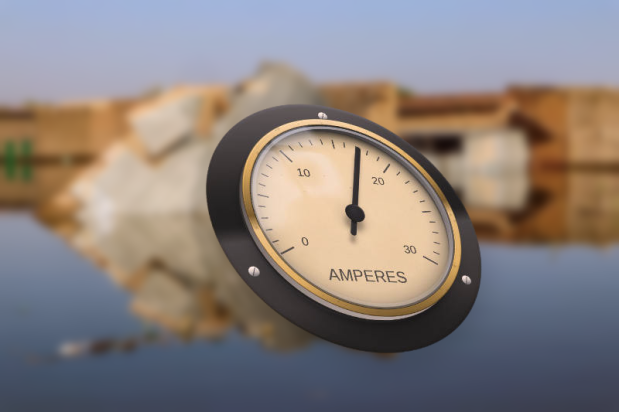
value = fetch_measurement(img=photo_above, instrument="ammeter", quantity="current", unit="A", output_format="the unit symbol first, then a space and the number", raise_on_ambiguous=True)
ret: A 17
